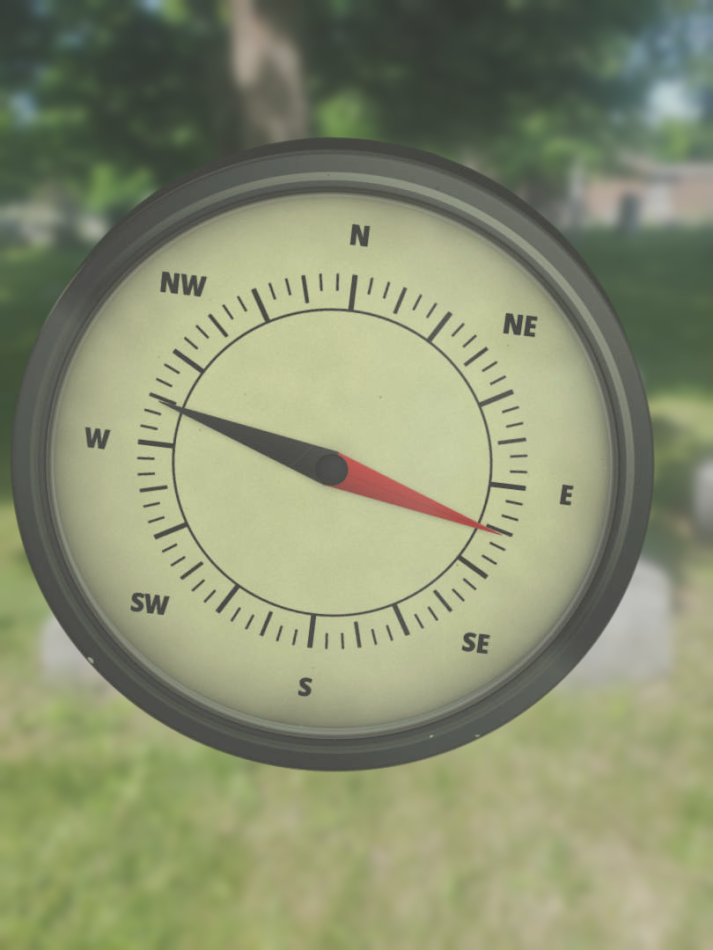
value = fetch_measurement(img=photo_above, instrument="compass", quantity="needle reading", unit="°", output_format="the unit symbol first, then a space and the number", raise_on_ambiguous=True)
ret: ° 105
